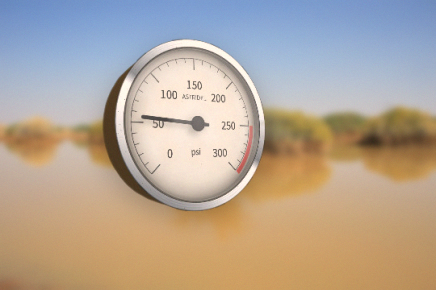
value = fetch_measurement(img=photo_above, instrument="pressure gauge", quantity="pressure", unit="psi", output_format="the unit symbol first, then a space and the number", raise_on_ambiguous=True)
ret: psi 55
